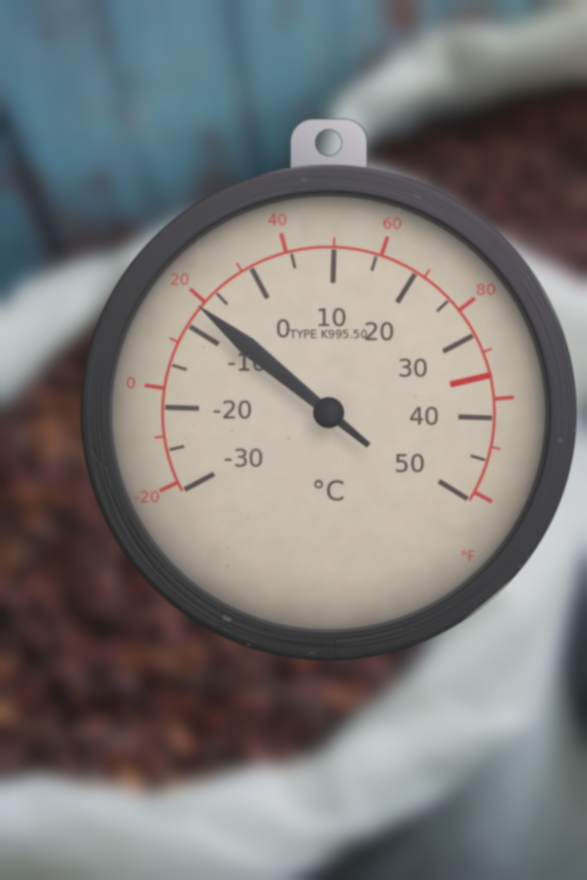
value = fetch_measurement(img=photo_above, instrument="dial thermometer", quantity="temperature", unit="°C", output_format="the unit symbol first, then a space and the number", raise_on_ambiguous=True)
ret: °C -7.5
